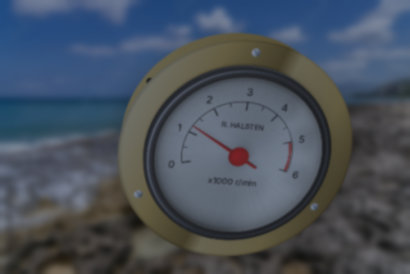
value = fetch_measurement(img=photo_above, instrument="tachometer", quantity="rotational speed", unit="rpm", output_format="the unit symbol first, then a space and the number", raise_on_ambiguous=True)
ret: rpm 1250
